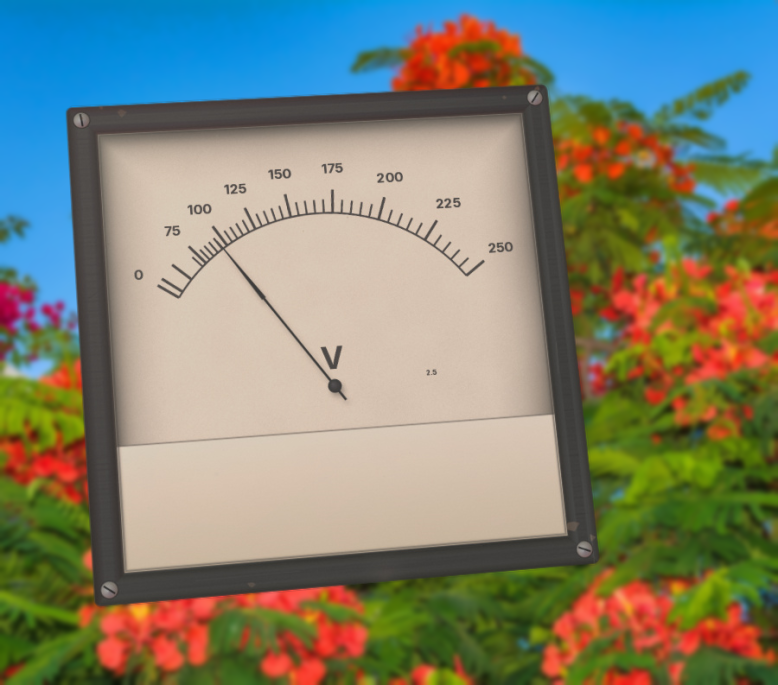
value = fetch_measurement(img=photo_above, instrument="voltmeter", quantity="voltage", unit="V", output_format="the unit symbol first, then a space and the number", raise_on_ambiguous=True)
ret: V 95
